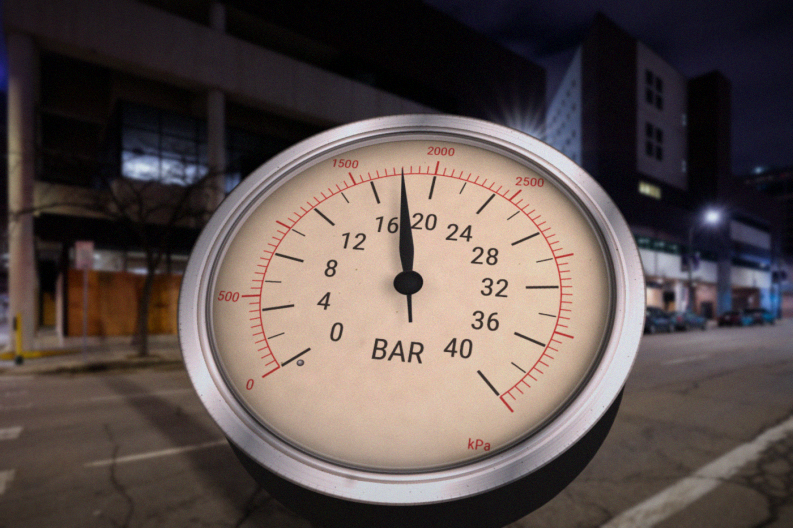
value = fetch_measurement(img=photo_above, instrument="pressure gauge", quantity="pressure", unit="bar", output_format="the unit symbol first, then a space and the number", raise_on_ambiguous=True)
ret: bar 18
